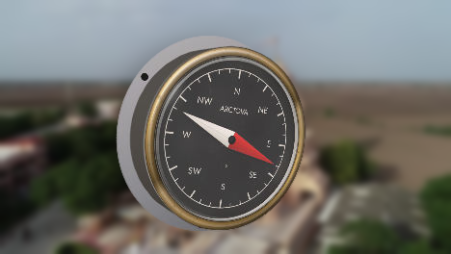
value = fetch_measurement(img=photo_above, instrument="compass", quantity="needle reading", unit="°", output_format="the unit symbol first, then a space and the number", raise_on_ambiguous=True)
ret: ° 110
